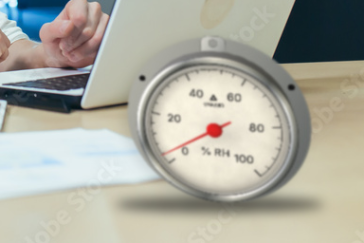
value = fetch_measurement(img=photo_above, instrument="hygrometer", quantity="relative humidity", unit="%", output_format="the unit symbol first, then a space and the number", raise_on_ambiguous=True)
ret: % 4
